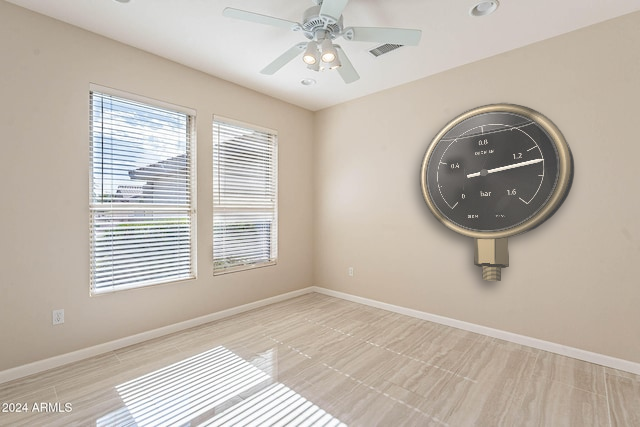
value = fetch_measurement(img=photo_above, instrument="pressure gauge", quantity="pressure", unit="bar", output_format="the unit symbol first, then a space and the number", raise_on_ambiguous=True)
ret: bar 1.3
